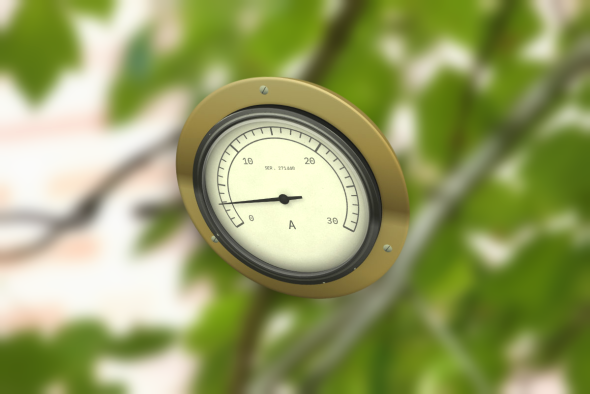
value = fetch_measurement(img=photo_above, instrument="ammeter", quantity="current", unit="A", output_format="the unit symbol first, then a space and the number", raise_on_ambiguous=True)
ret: A 3
